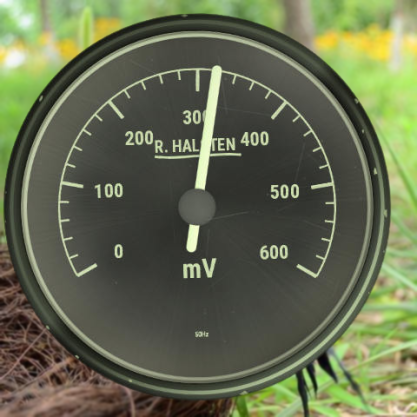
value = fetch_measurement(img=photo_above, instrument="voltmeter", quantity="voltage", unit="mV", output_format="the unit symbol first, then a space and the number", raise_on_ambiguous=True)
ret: mV 320
